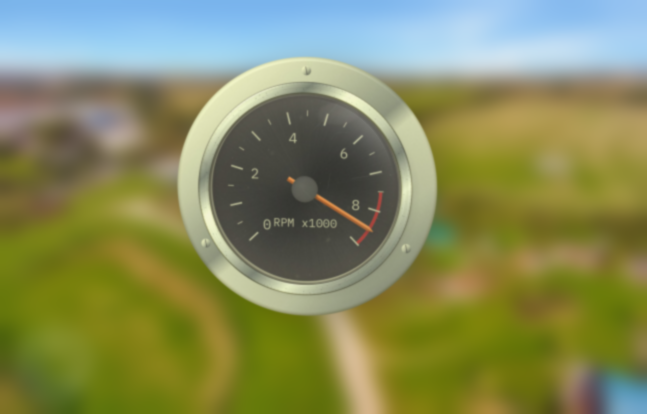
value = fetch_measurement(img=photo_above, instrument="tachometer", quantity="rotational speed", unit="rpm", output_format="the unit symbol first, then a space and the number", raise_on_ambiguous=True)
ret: rpm 8500
